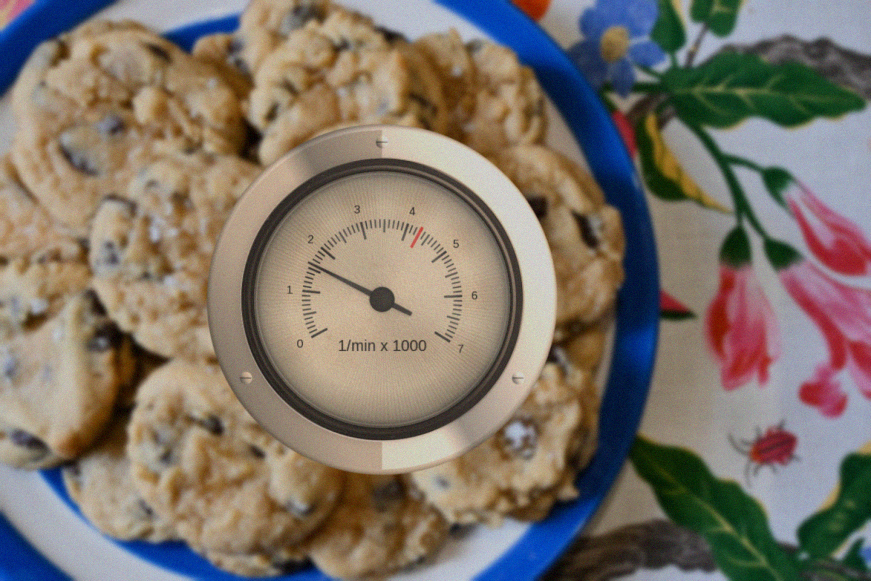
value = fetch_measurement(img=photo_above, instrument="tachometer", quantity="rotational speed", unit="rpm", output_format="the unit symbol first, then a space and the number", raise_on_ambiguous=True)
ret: rpm 1600
